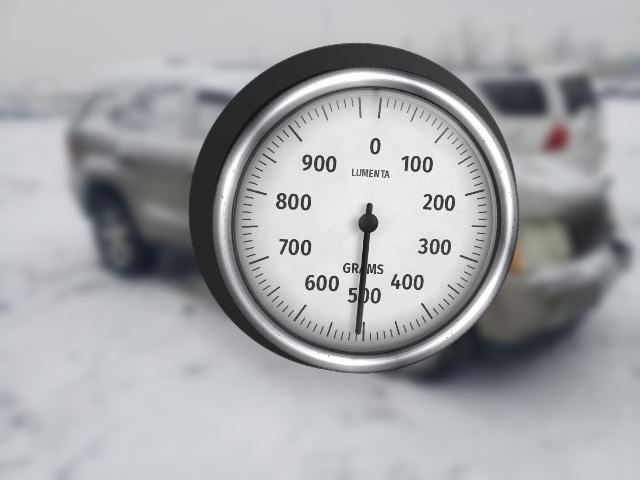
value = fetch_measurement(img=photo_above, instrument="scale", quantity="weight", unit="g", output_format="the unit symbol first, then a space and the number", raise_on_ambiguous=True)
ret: g 510
